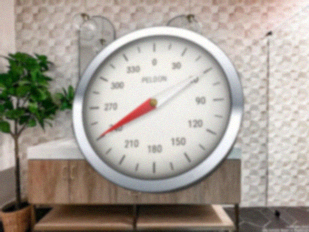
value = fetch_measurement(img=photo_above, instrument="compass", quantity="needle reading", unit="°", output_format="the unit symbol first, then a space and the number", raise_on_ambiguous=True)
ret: ° 240
